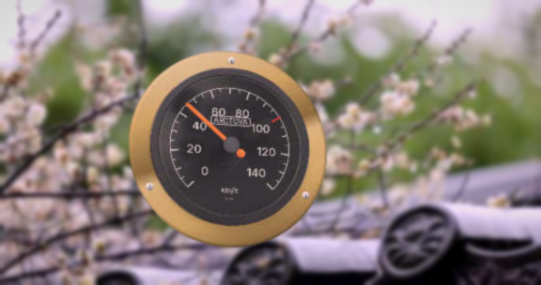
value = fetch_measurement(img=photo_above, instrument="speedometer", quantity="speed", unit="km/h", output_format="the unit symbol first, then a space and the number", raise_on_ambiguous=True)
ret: km/h 45
